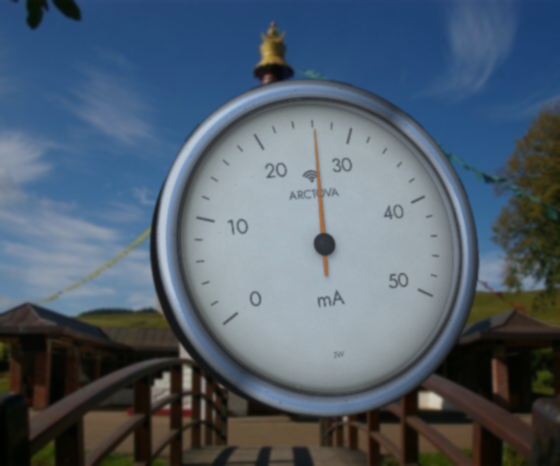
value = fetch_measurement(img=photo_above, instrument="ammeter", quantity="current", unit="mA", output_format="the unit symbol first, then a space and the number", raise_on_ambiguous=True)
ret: mA 26
